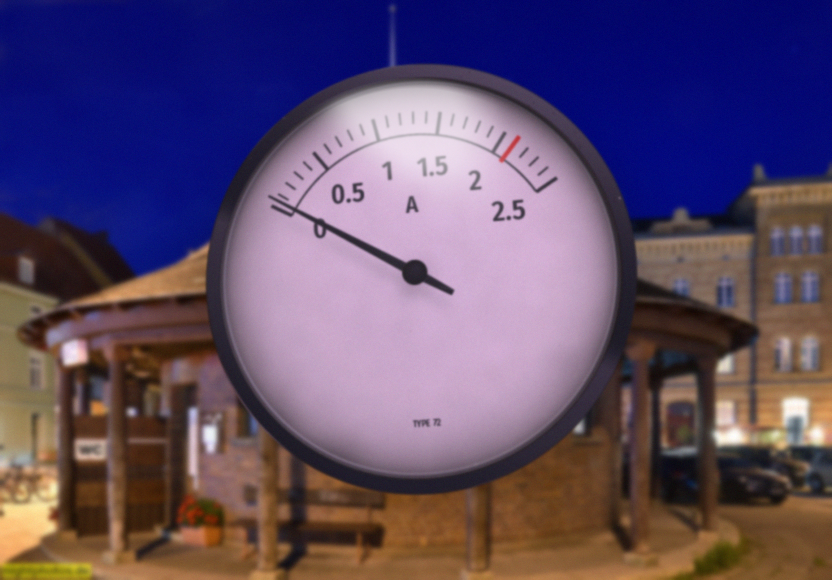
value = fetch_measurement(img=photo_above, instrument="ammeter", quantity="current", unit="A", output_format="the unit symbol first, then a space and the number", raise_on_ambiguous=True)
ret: A 0.05
